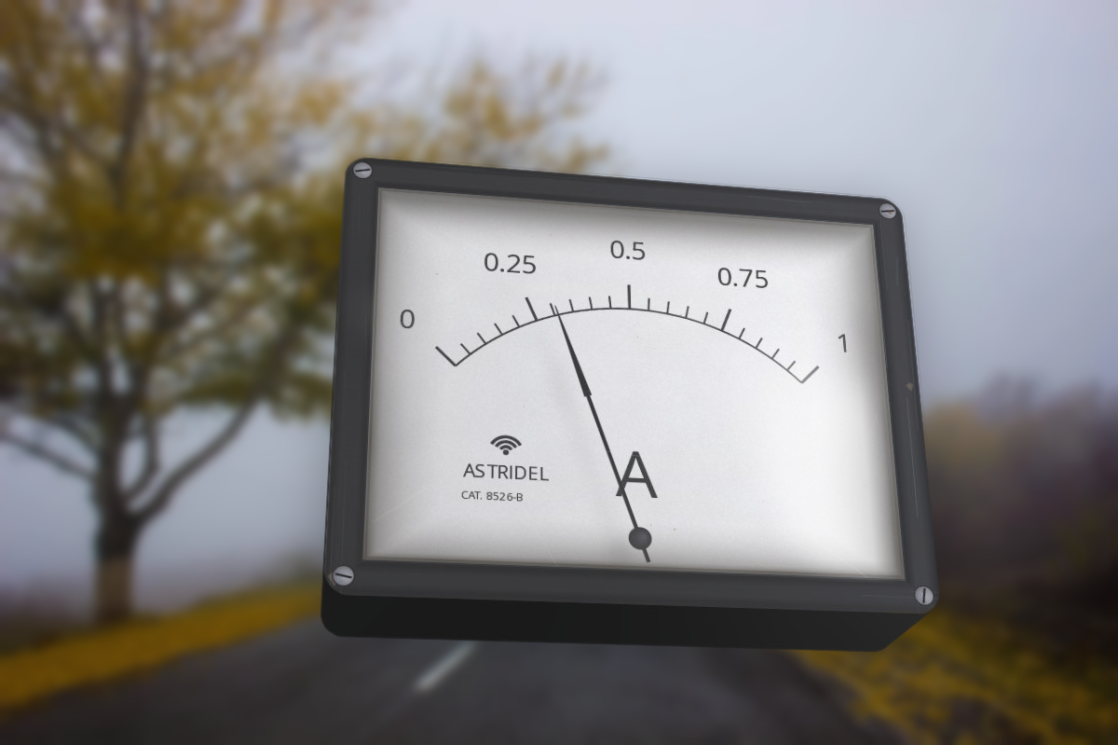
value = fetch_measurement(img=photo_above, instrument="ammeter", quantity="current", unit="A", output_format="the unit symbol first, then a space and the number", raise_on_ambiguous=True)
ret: A 0.3
